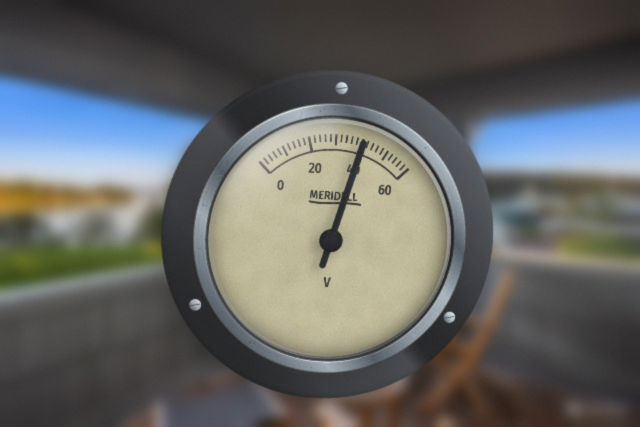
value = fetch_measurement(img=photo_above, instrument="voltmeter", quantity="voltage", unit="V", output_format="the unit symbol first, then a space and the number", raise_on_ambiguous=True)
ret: V 40
